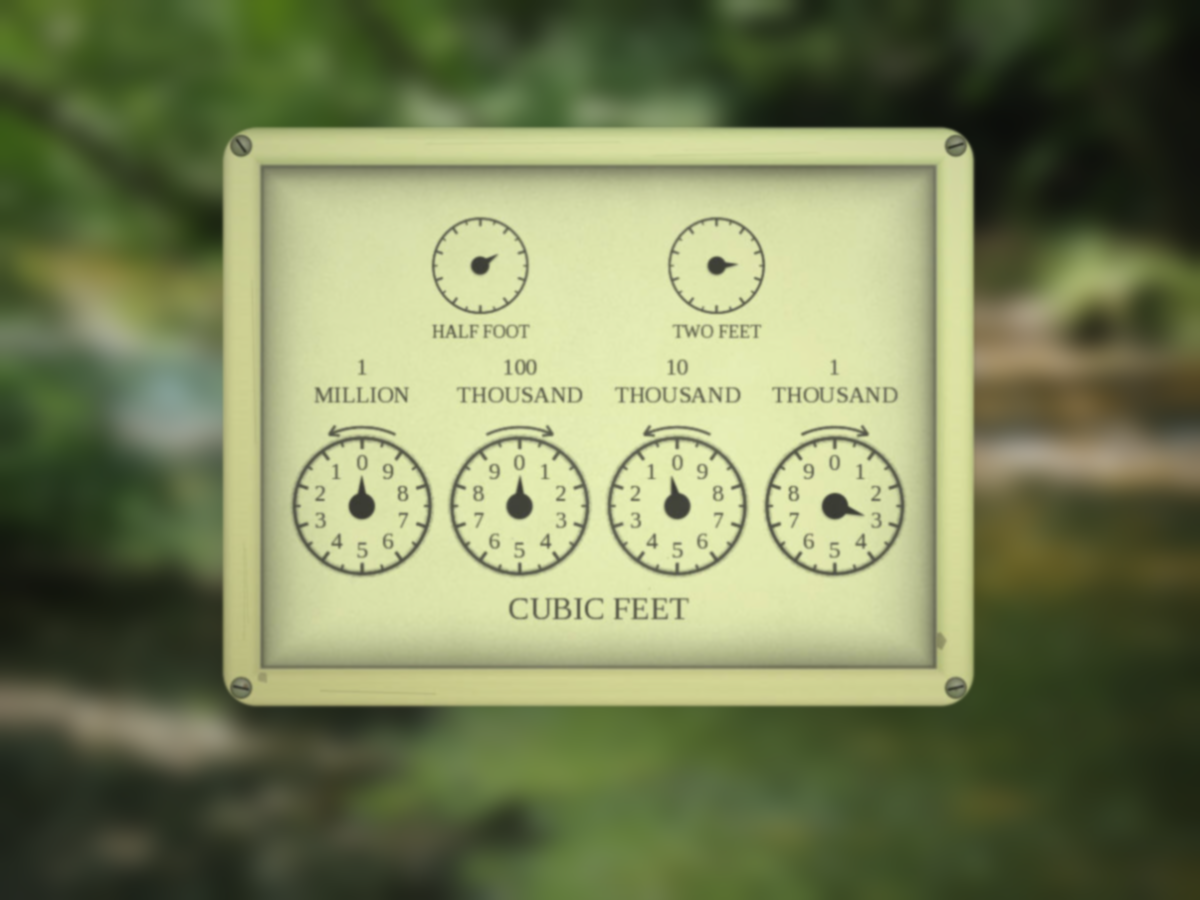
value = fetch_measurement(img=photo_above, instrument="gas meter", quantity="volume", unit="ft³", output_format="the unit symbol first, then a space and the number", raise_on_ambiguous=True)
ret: ft³ 300
